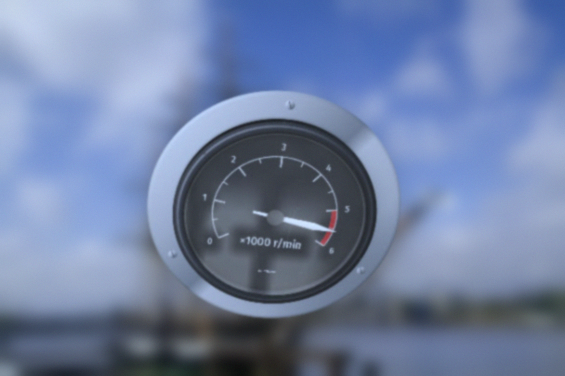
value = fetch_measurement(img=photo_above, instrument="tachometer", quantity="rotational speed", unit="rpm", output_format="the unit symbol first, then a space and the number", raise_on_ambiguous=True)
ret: rpm 5500
